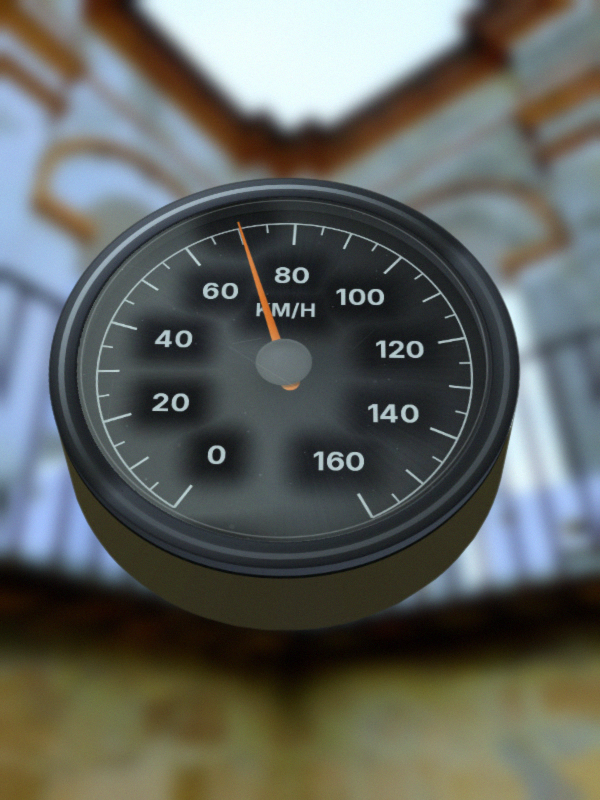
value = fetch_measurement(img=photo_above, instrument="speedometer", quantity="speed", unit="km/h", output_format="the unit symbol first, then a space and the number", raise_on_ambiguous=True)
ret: km/h 70
